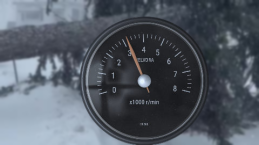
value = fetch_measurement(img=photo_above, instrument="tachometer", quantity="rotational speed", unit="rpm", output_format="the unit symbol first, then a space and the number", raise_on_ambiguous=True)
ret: rpm 3200
